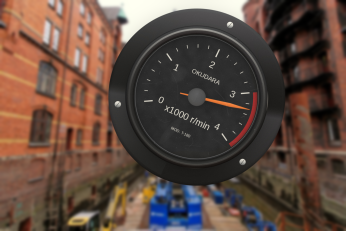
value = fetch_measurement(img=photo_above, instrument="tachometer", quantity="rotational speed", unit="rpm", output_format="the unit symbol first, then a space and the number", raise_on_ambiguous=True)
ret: rpm 3300
